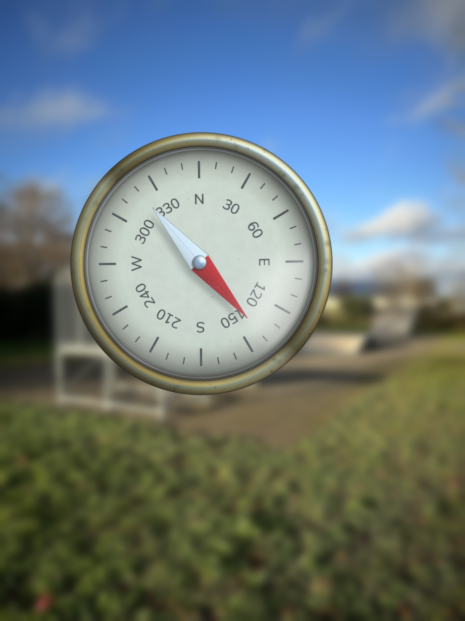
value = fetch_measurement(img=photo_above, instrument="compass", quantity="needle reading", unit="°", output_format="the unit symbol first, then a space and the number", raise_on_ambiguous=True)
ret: ° 140
